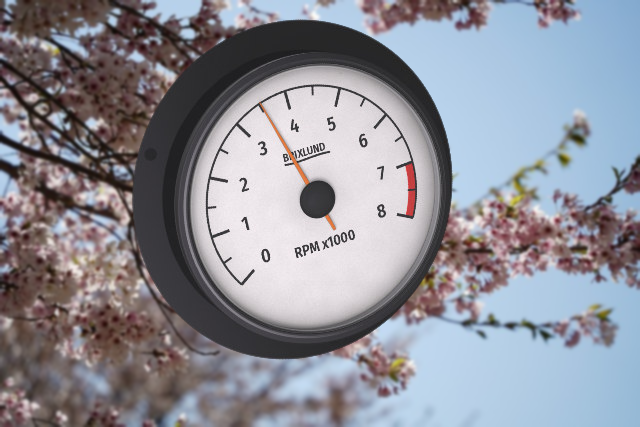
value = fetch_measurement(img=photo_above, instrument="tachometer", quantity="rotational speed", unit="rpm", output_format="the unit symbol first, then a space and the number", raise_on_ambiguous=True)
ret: rpm 3500
